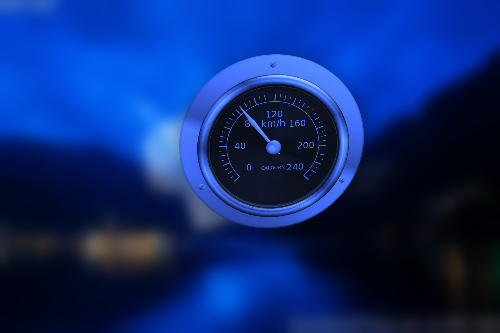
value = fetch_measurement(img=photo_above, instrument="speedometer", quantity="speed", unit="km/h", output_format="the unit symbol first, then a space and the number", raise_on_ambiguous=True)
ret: km/h 85
